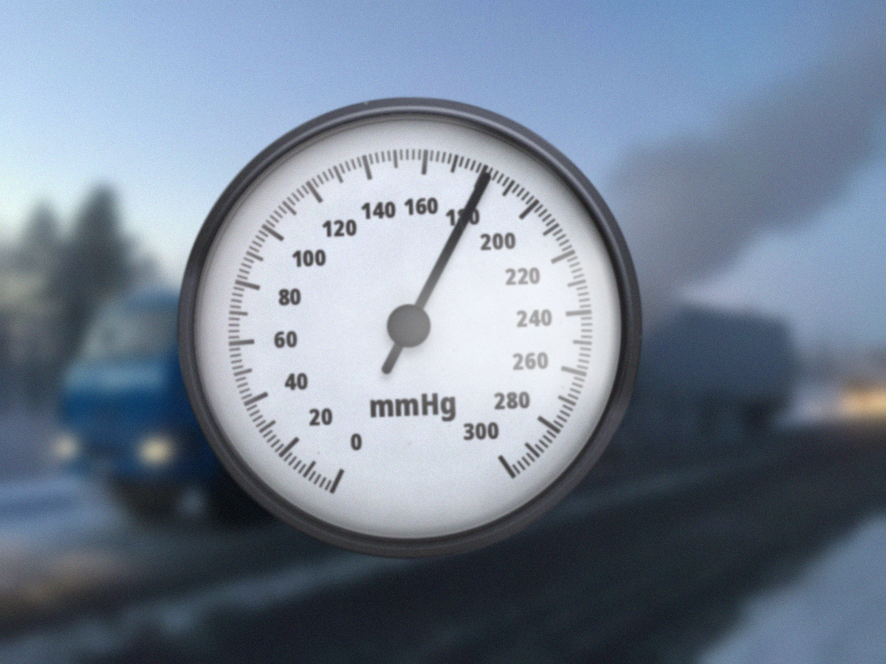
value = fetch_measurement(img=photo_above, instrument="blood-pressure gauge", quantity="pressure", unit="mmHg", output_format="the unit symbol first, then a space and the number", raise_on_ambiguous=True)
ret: mmHg 182
